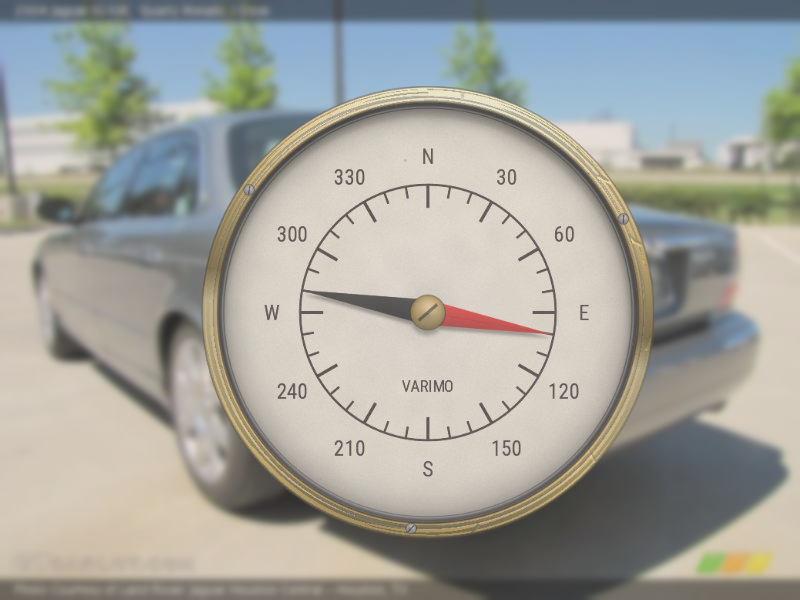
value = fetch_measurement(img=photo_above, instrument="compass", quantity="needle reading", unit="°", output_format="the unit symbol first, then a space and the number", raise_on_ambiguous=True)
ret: ° 100
